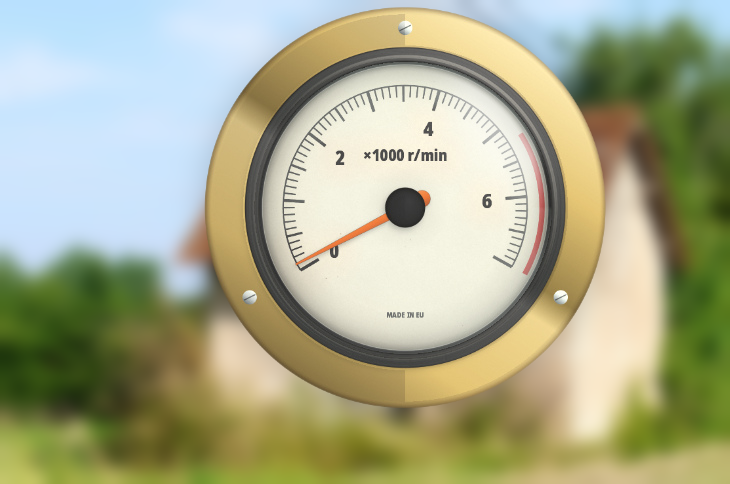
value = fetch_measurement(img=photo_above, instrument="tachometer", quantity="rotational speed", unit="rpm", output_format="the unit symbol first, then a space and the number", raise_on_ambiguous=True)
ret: rpm 100
